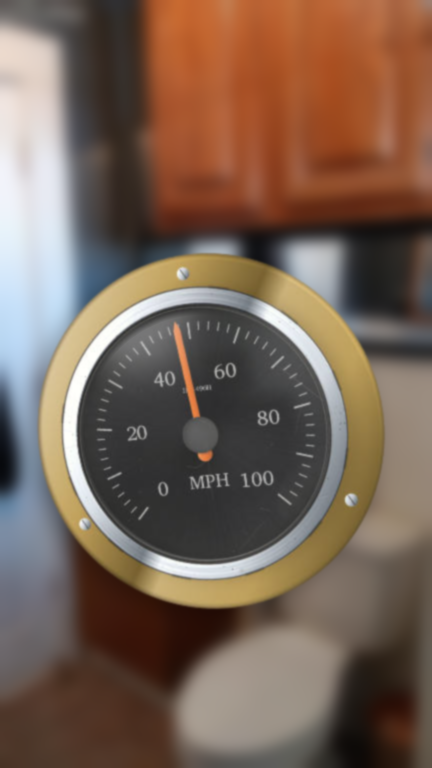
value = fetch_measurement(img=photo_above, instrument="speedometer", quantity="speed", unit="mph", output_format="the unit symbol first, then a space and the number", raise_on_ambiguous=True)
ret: mph 48
